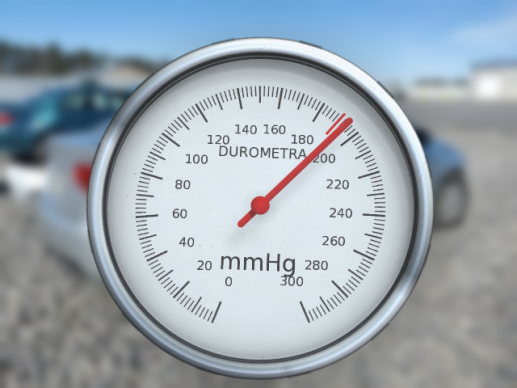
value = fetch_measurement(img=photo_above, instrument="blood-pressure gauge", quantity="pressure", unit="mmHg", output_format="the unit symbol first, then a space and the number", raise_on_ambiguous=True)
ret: mmHg 194
